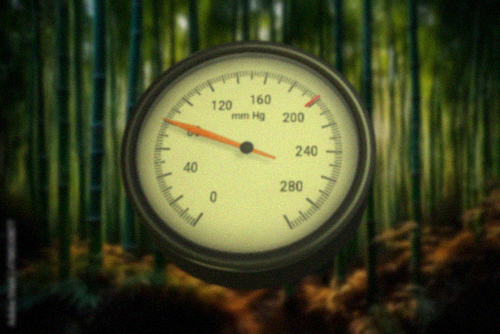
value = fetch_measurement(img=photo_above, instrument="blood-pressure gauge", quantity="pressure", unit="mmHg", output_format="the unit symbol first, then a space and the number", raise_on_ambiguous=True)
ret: mmHg 80
